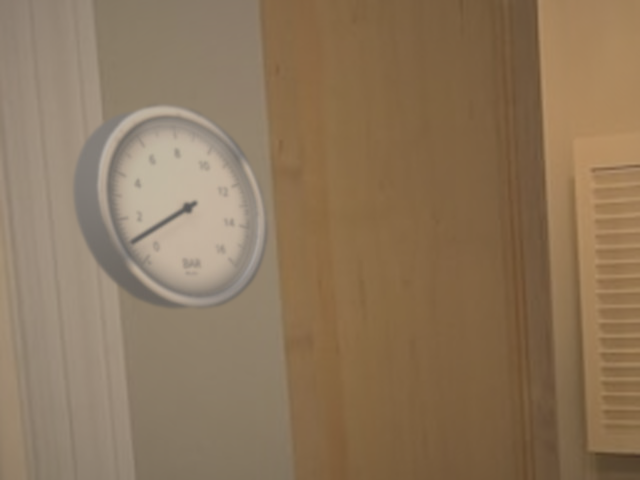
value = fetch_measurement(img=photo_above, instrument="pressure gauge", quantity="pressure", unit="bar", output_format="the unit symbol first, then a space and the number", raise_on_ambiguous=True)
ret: bar 1
